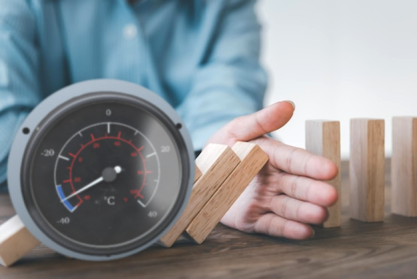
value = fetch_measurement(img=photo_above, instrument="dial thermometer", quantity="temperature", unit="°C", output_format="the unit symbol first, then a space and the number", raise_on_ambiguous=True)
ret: °C -35
